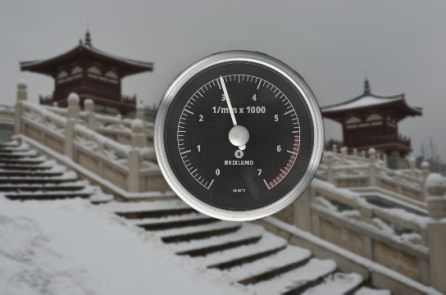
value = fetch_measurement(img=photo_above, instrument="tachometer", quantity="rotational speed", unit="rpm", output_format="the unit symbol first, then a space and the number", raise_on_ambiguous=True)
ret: rpm 3100
